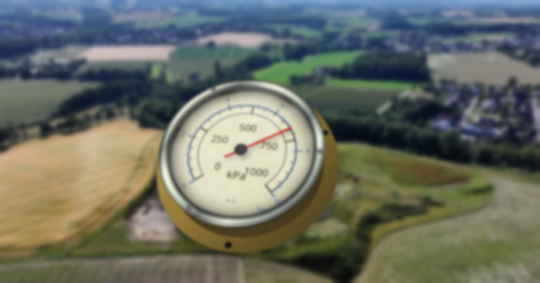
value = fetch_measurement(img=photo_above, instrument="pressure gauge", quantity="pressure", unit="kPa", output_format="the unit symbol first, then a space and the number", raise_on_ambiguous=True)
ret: kPa 700
